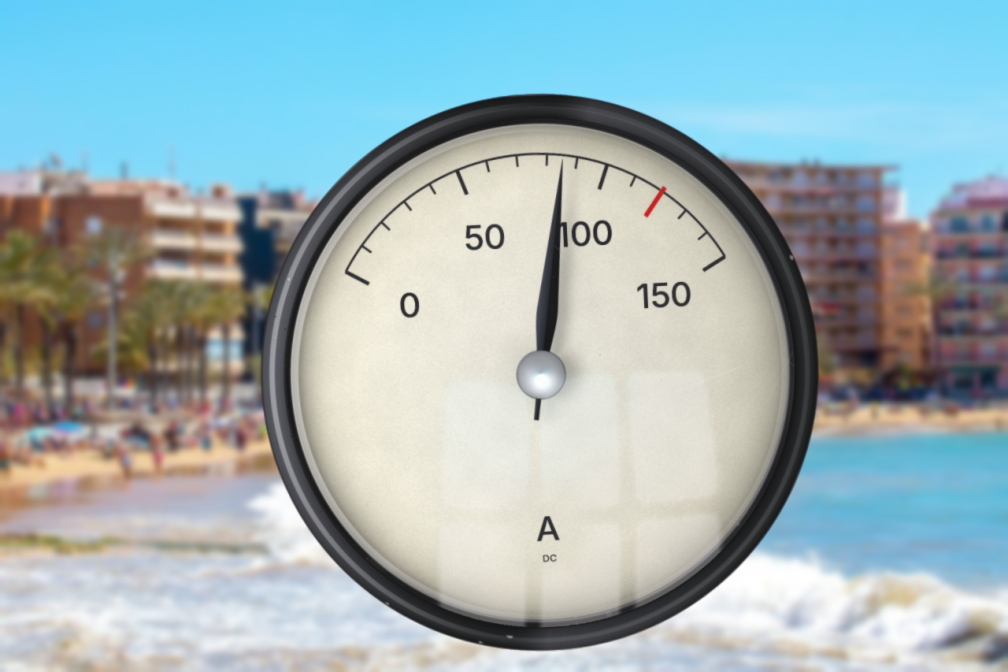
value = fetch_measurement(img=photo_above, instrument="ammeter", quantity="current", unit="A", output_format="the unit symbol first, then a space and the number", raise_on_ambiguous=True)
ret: A 85
